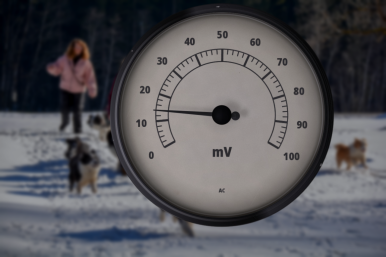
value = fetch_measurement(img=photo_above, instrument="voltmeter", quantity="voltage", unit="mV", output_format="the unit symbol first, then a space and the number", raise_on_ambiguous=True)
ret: mV 14
